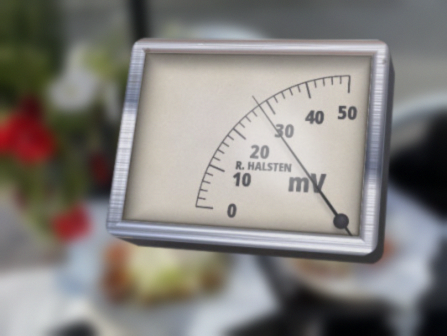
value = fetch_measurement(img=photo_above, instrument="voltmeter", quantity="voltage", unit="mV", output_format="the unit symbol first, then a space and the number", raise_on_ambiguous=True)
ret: mV 28
